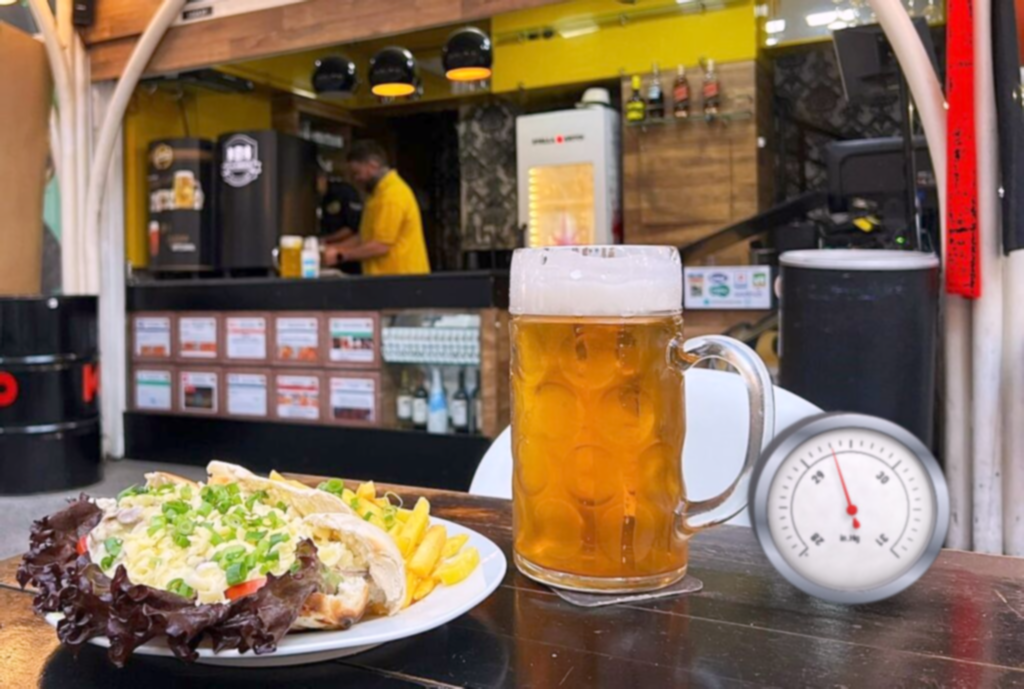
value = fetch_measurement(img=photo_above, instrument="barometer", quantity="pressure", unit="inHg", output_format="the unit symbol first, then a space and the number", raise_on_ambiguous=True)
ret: inHg 29.3
